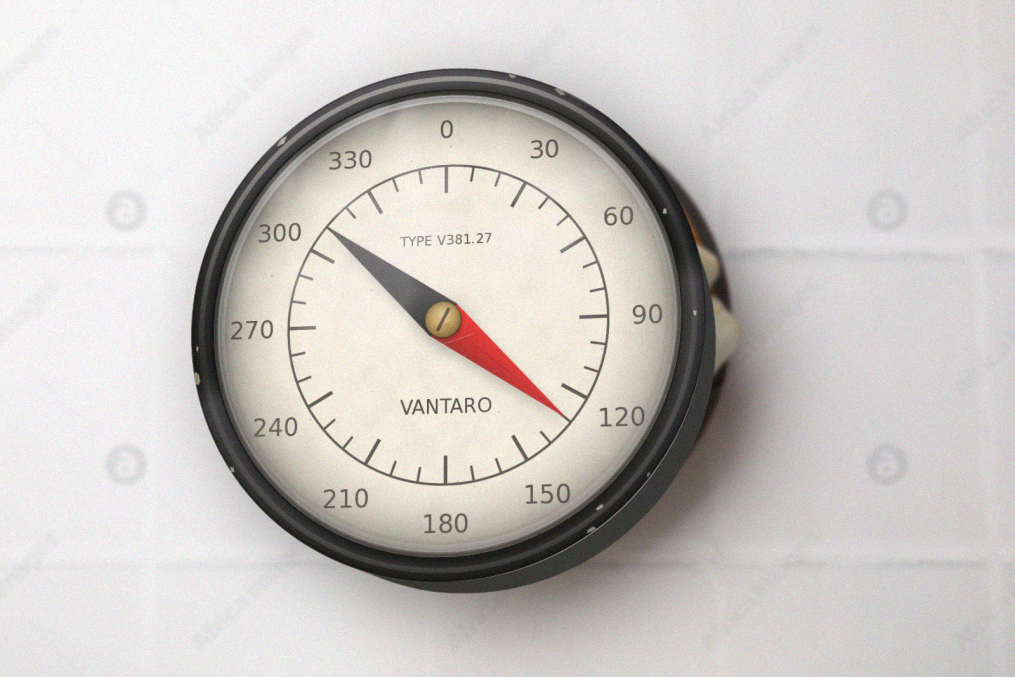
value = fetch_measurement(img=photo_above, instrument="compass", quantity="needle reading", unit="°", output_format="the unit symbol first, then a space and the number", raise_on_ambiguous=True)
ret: ° 130
